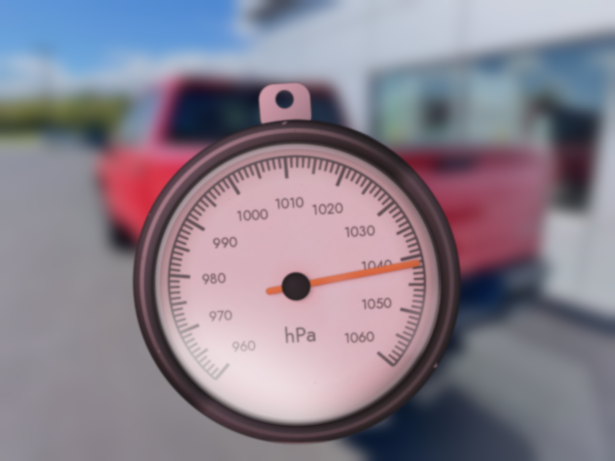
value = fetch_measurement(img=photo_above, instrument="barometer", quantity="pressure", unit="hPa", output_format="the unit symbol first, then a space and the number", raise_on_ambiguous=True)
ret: hPa 1041
